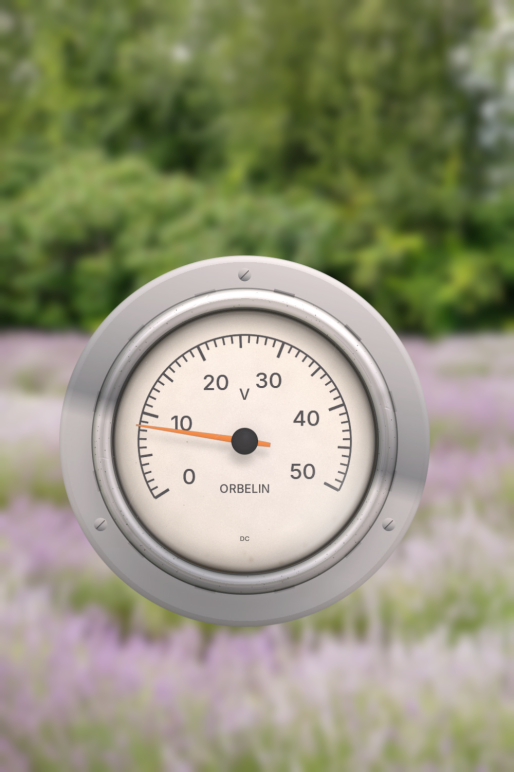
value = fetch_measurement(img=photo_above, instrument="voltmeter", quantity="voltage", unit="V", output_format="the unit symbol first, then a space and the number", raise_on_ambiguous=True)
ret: V 8.5
